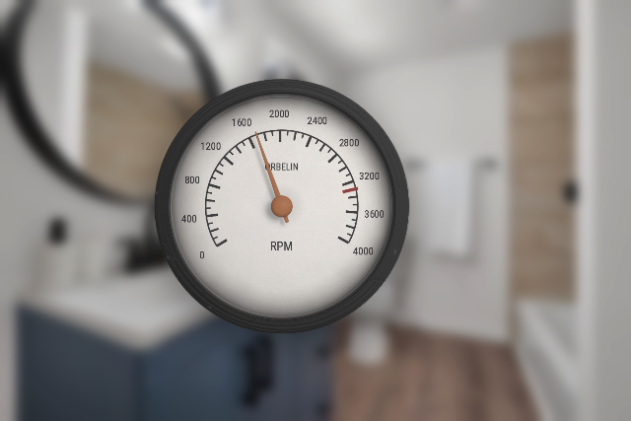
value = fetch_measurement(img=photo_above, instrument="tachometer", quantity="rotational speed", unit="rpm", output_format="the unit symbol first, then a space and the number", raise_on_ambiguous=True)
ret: rpm 1700
